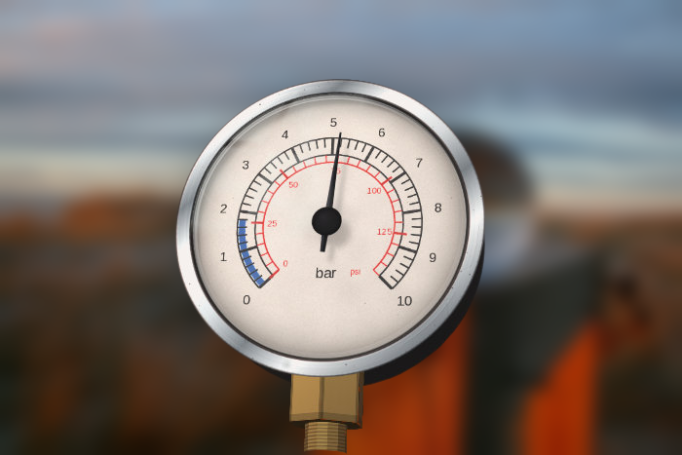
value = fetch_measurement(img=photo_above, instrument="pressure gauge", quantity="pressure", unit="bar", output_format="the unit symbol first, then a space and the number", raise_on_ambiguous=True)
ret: bar 5.2
